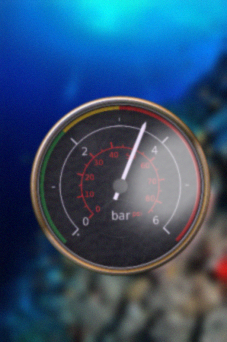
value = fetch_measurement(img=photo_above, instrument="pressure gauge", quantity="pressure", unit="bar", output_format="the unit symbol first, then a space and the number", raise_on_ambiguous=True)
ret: bar 3.5
